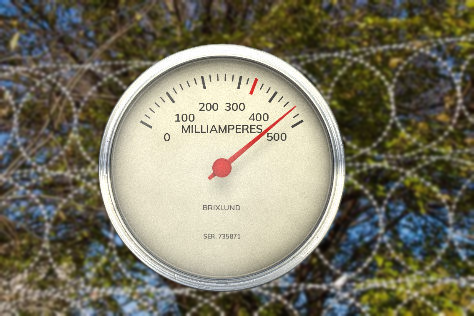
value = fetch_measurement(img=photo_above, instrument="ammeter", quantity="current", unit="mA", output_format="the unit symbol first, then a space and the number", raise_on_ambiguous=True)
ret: mA 460
